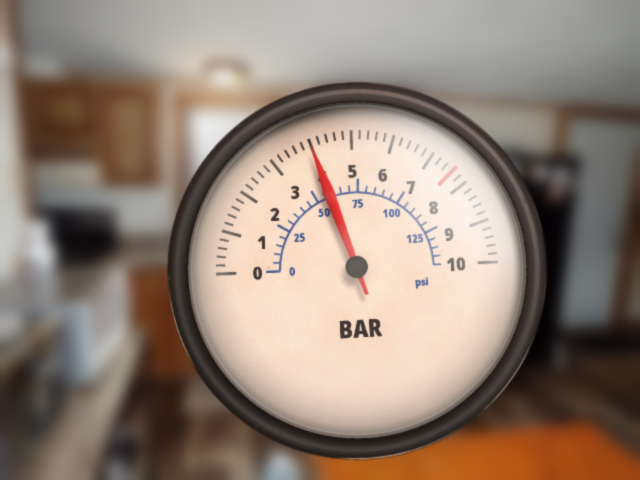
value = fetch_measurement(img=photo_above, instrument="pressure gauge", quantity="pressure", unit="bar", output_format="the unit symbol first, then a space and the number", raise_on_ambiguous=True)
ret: bar 4
